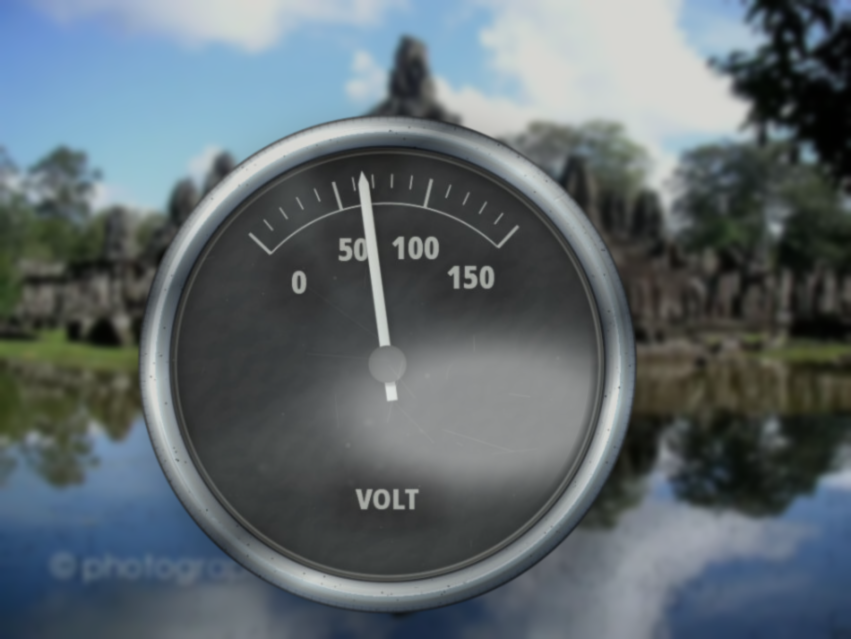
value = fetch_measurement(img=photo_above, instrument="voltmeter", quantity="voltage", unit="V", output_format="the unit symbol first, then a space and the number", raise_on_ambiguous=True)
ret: V 65
